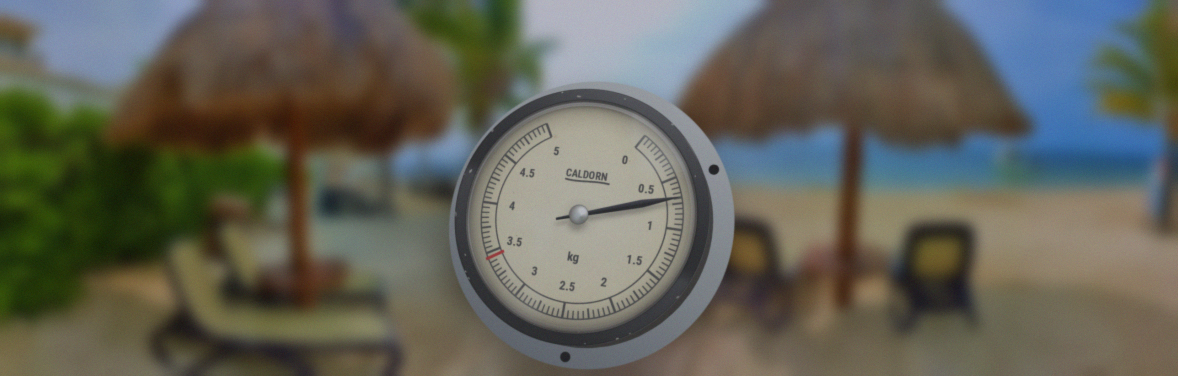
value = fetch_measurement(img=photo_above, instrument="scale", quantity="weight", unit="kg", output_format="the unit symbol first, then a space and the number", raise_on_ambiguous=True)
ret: kg 0.7
